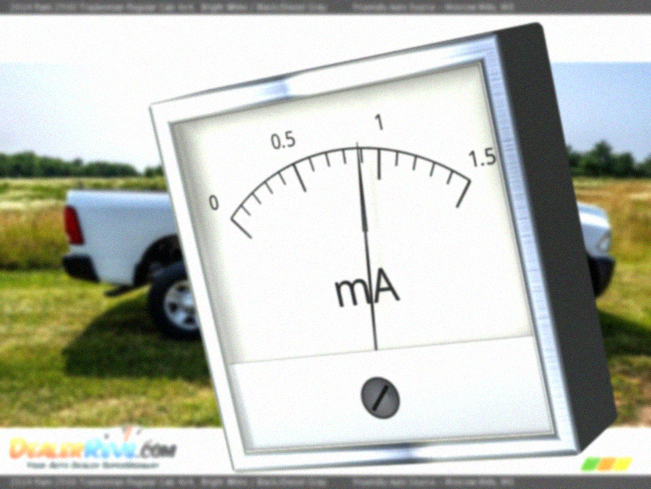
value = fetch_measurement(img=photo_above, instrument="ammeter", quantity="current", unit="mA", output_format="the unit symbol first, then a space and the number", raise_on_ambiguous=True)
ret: mA 0.9
